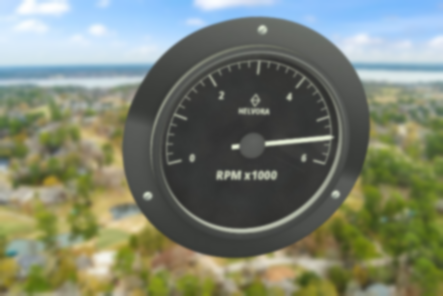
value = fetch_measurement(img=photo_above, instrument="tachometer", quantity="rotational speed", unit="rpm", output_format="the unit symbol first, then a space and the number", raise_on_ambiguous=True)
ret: rpm 5400
